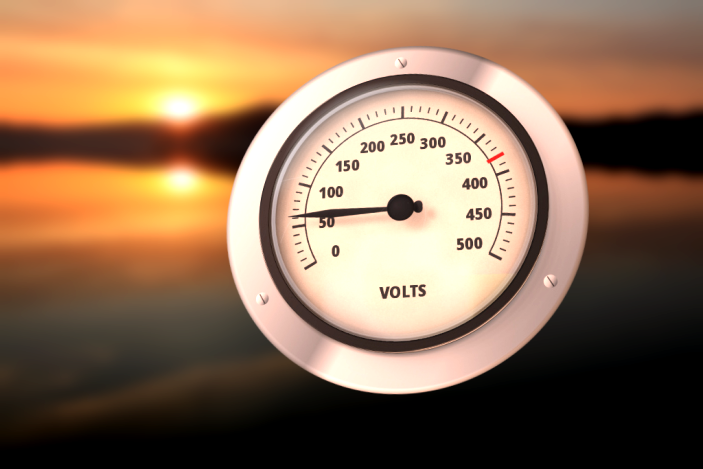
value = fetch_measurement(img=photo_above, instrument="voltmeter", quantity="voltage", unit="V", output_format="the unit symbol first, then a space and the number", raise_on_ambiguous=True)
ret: V 60
